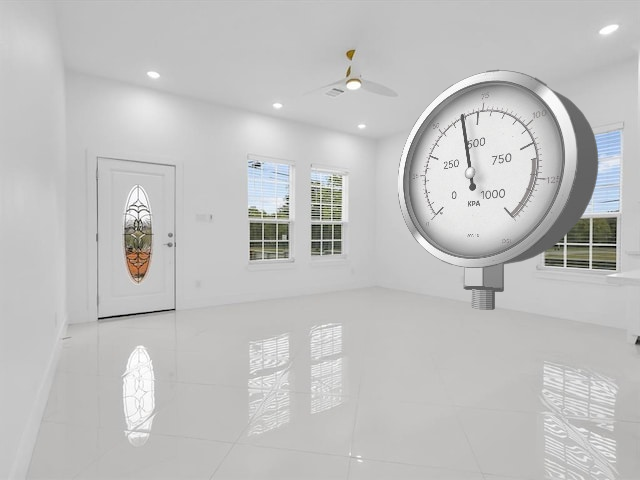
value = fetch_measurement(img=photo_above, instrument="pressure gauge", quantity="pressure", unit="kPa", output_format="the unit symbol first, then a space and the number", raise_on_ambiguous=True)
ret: kPa 450
